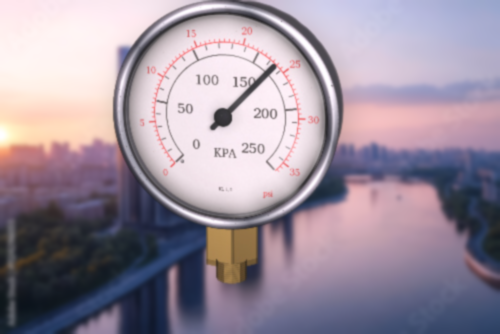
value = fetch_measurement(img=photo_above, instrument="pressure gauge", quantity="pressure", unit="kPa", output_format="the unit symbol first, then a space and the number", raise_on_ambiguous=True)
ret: kPa 165
